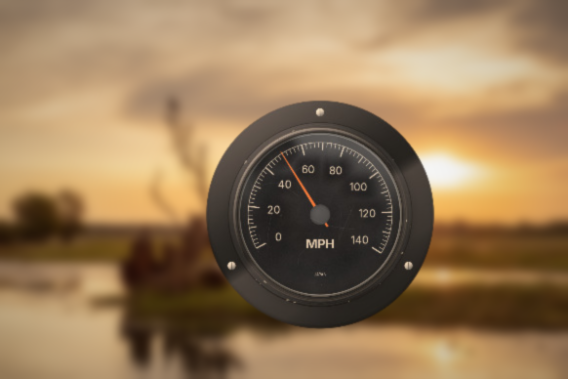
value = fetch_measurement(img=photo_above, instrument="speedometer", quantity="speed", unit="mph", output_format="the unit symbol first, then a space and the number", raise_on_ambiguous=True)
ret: mph 50
